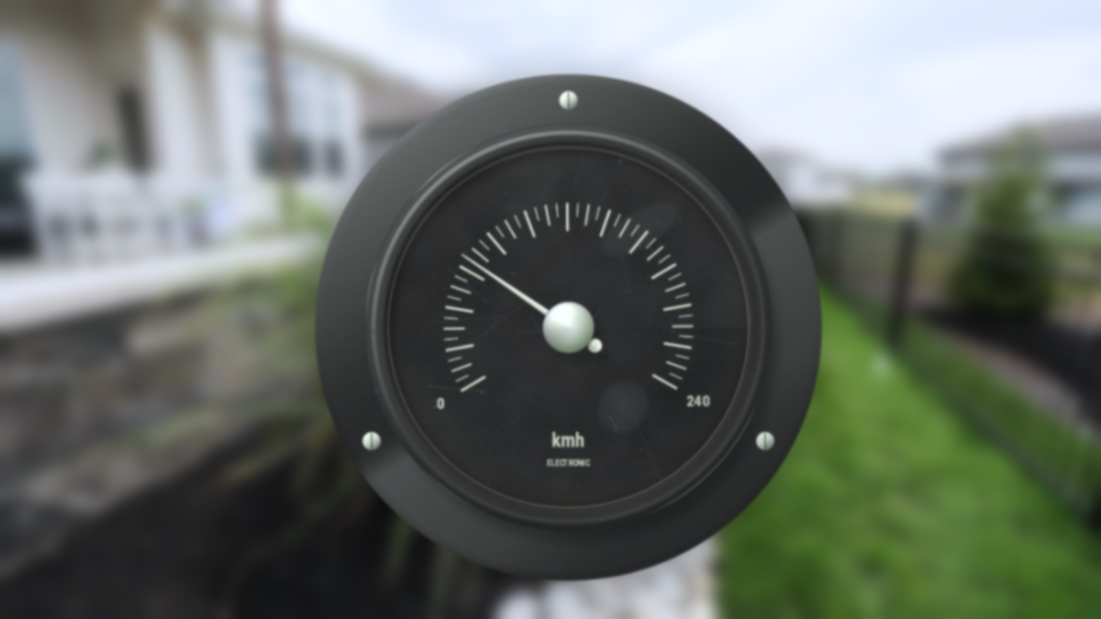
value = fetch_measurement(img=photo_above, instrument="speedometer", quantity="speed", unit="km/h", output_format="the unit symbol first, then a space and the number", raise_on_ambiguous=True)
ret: km/h 65
